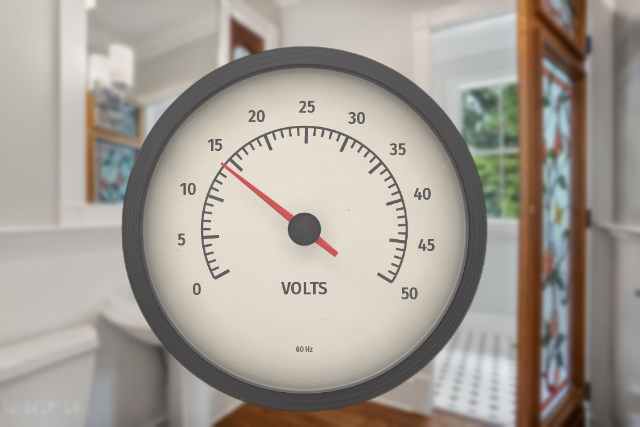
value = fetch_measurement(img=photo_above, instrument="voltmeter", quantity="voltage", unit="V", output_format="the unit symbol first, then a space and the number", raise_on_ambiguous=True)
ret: V 14
